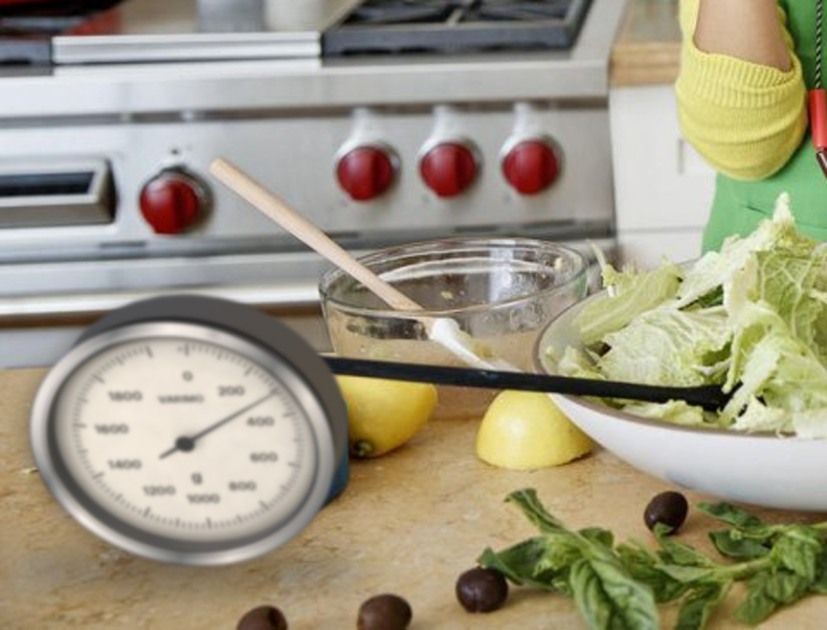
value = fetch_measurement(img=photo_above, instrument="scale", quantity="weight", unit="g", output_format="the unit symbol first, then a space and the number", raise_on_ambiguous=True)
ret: g 300
